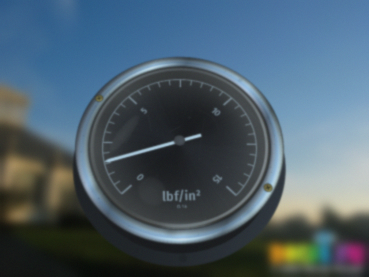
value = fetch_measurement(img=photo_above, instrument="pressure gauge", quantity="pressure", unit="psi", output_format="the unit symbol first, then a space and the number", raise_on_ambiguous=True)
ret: psi 1.5
